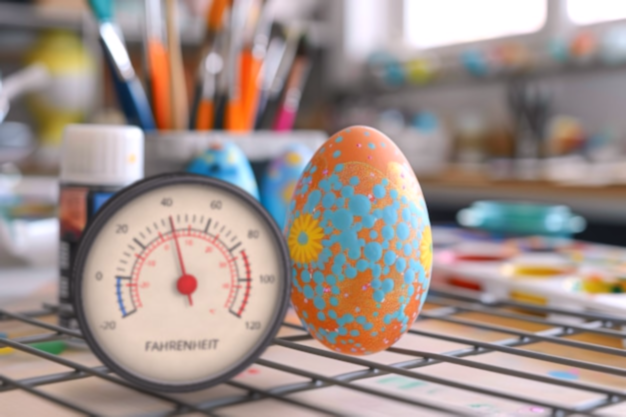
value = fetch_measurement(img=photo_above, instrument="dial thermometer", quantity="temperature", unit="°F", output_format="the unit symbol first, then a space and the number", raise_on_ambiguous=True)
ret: °F 40
